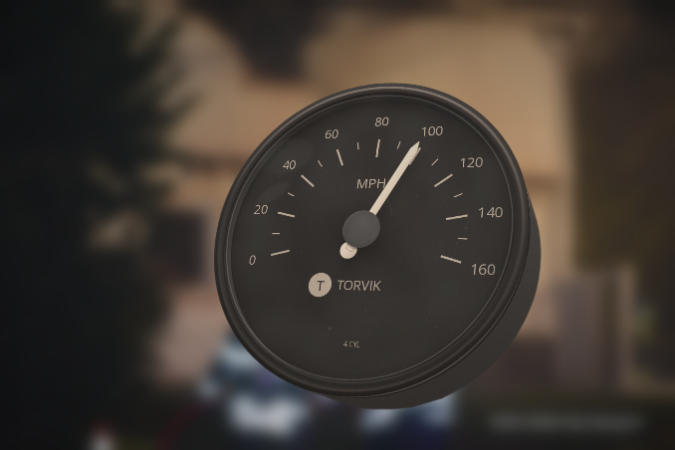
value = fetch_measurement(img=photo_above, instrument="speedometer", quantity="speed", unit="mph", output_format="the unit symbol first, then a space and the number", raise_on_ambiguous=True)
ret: mph 100
